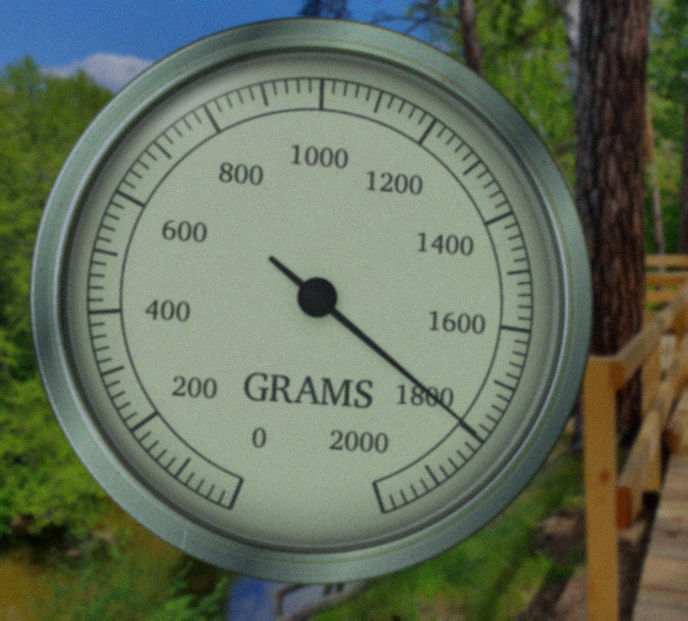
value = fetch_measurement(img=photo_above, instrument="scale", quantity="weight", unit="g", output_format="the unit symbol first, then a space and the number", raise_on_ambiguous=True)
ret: g 1800
